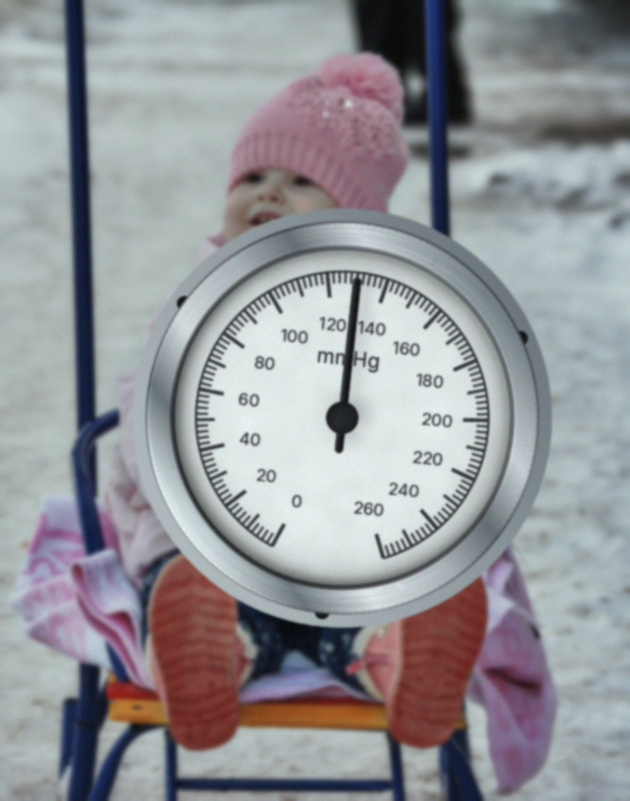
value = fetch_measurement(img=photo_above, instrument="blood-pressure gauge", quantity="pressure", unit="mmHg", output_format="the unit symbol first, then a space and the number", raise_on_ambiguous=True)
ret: mmHg 130
